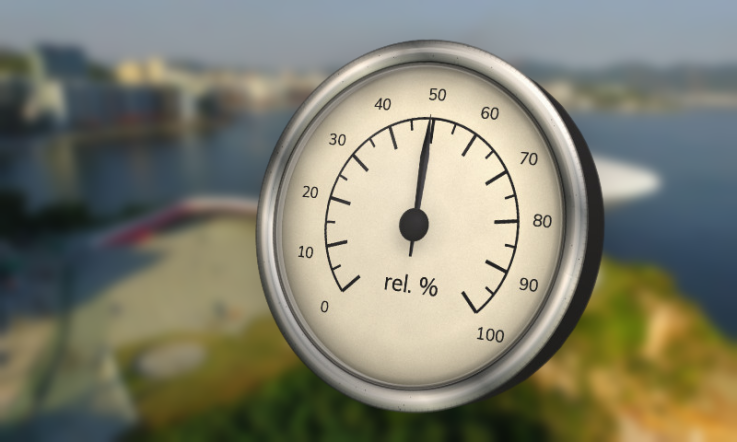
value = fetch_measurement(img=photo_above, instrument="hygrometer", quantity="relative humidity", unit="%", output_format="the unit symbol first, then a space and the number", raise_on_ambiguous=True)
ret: % 50
